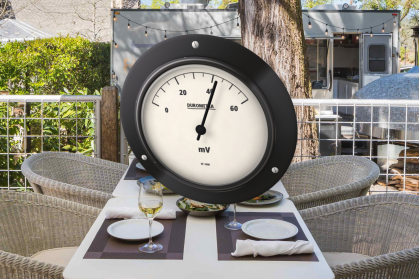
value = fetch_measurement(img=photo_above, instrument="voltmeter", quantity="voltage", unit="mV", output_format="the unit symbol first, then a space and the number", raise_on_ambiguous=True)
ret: mV 42.5
